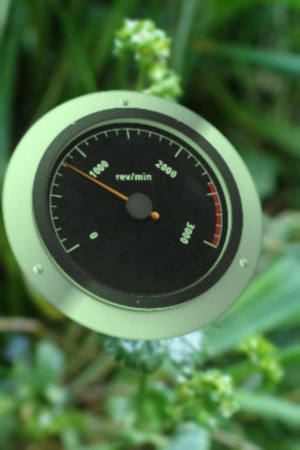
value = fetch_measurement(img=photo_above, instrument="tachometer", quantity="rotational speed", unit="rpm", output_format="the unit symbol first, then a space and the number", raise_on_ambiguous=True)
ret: rpm 800
